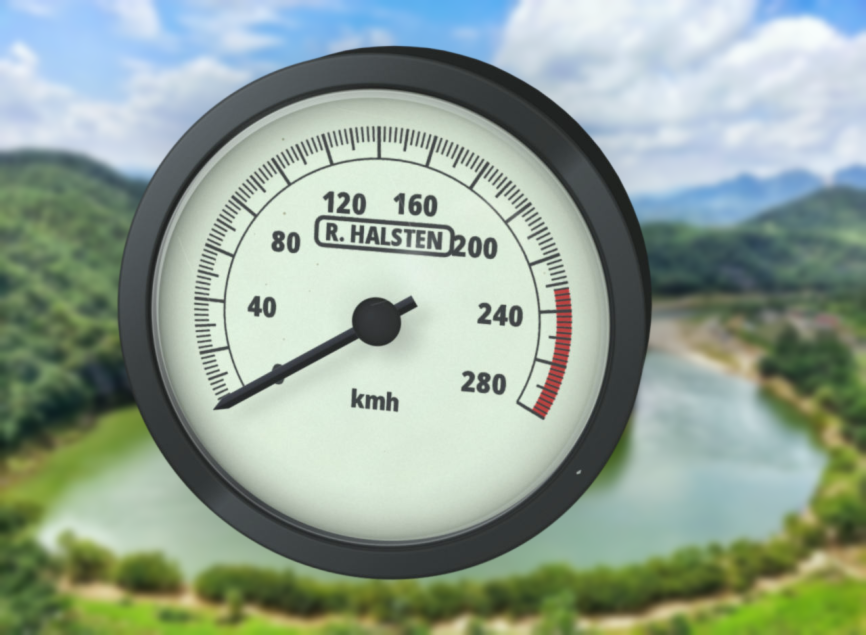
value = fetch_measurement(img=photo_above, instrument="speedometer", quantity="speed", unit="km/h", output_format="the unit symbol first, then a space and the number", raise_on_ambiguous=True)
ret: km/h 0
